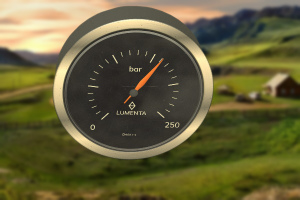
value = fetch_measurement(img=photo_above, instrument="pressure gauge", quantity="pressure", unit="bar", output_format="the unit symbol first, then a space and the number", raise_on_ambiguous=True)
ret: bar 160
